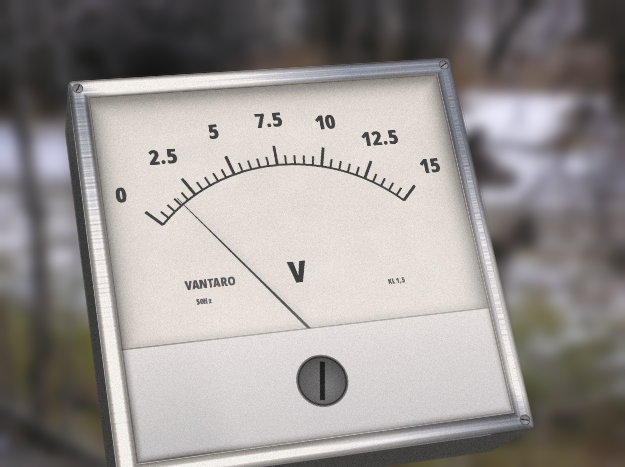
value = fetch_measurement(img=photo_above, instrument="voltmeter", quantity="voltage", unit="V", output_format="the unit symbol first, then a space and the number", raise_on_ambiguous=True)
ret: V 1.5
